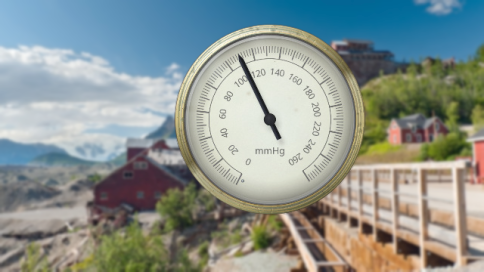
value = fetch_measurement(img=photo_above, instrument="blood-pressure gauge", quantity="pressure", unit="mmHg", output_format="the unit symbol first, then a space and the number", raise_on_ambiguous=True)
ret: mmHg 110
